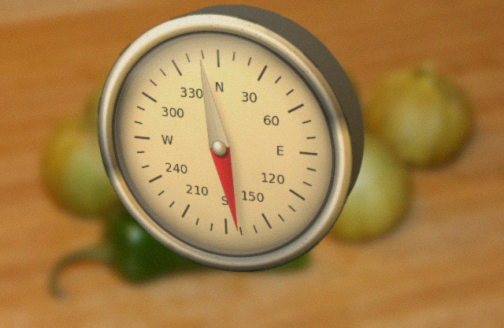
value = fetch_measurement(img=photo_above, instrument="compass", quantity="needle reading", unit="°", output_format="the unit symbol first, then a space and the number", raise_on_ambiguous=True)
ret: ° 170
